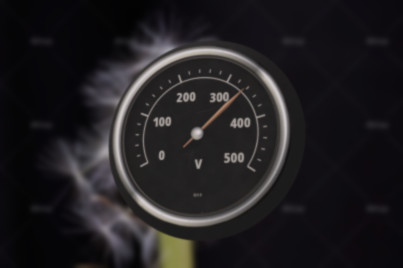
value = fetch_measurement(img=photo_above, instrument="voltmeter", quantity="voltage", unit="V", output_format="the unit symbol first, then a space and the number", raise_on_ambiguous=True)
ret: V 340
